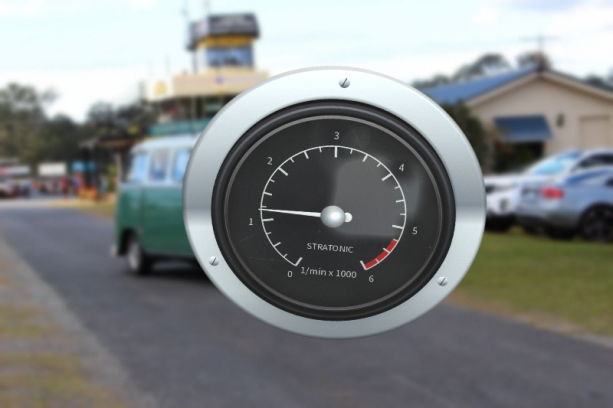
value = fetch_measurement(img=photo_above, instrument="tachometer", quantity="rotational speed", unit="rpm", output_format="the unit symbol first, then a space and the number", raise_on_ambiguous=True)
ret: rpm 1250
